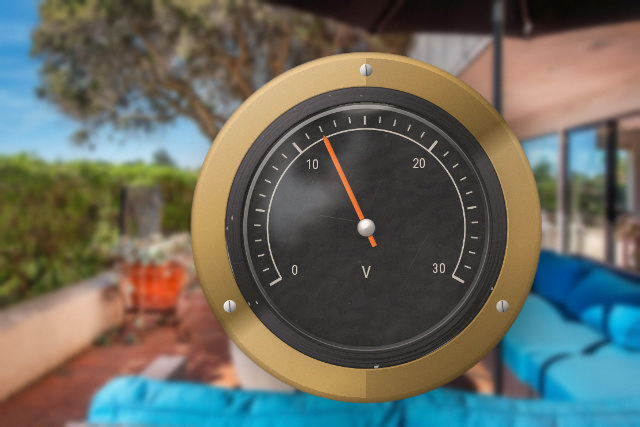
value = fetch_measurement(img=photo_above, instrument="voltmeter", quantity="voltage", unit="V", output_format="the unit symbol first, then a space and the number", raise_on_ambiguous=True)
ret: V 12
